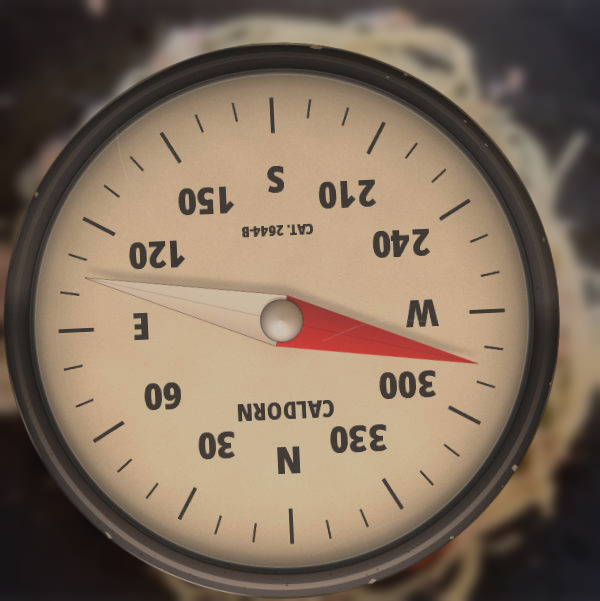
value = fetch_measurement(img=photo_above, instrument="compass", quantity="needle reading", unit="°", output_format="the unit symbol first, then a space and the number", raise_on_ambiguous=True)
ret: ° 285
